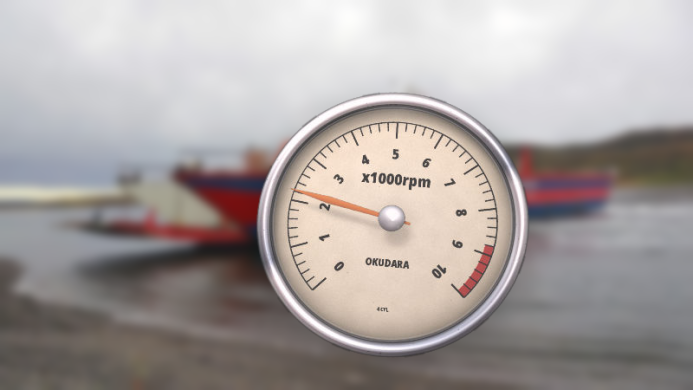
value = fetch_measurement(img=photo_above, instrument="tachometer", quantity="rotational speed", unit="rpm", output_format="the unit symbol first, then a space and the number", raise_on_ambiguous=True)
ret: rpm 2200
